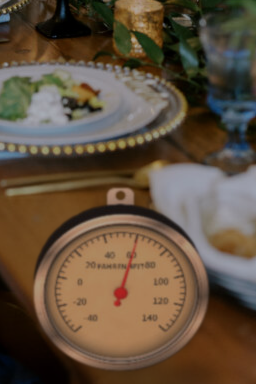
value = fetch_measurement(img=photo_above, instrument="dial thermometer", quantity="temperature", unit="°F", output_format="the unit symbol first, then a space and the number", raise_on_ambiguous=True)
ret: °F 60
